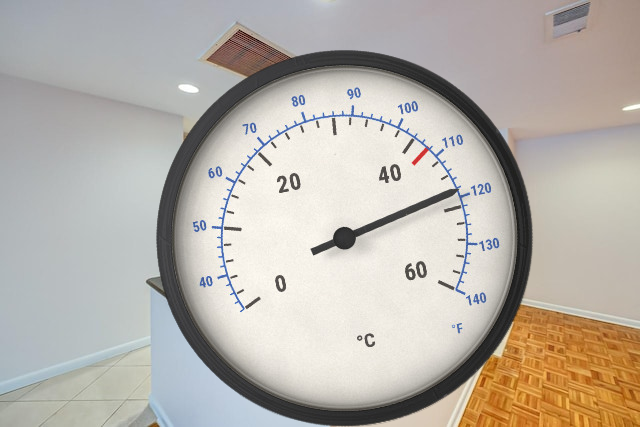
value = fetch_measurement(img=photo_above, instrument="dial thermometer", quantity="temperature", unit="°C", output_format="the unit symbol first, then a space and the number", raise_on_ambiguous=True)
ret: °C 48
